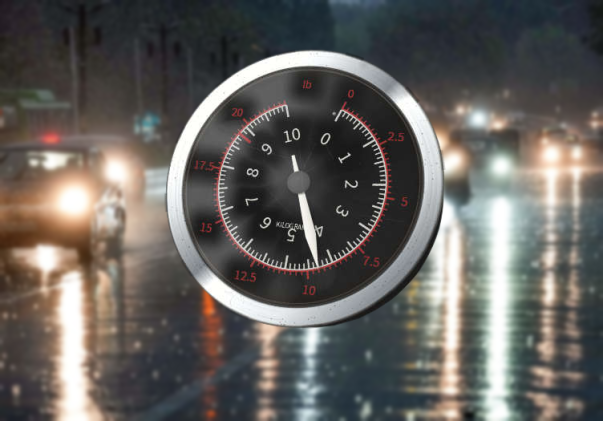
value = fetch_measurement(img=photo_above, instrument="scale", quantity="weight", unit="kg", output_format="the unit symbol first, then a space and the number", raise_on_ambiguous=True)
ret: kg 4.3
